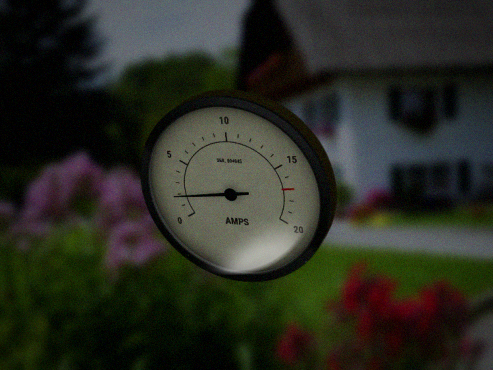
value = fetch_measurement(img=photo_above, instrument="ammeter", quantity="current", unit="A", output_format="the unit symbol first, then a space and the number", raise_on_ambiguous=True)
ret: A 2
